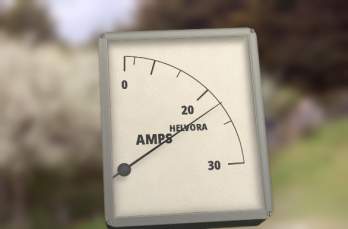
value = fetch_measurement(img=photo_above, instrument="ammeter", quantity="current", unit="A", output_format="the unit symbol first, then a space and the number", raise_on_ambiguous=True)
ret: A 22.5
